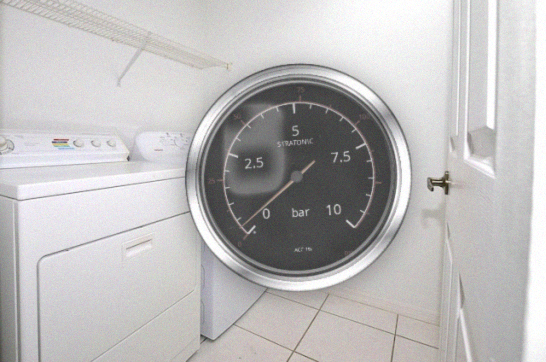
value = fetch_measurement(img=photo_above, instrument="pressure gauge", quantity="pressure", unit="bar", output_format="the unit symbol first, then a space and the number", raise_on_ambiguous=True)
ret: bar 0.25
